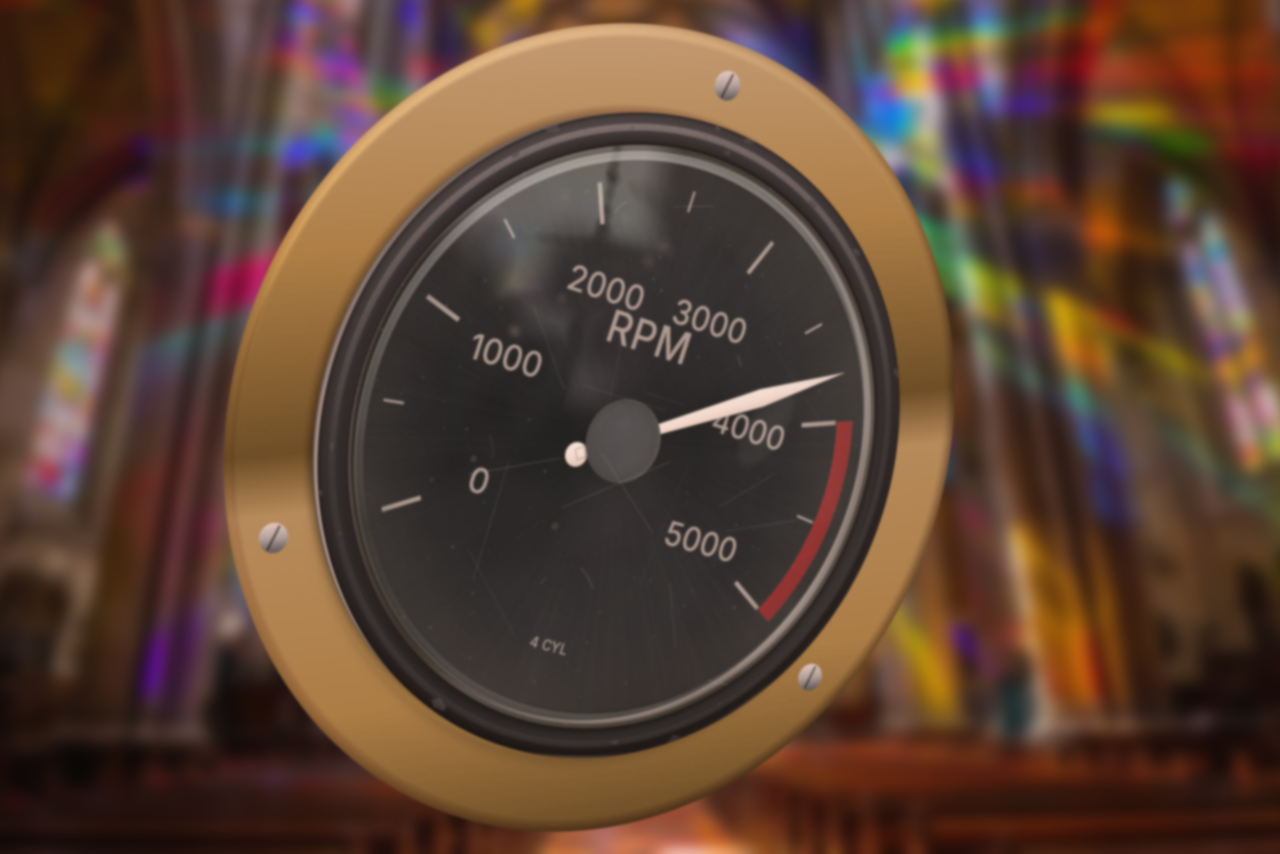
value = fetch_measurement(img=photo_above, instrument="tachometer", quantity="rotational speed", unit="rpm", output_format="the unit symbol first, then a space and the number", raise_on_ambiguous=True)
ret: rpm 3750
